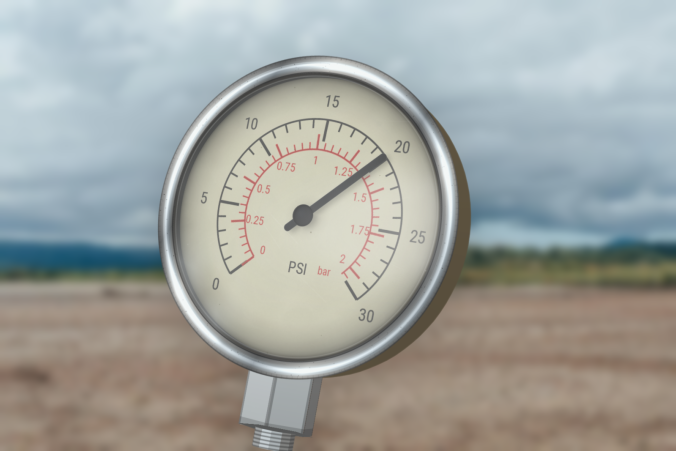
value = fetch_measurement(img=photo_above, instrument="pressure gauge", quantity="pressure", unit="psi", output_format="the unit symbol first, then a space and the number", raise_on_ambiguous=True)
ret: psi 20
